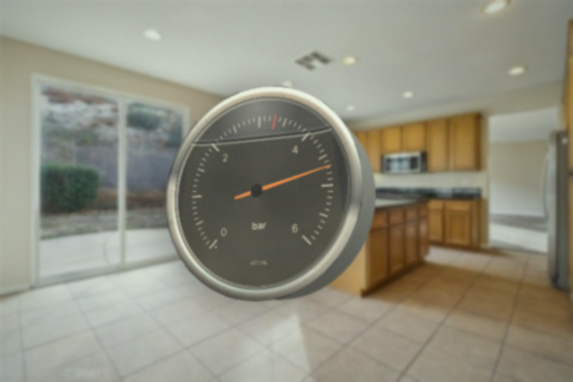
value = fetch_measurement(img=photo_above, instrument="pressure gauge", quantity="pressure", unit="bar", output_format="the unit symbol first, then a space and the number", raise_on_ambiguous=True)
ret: bar 4.7
